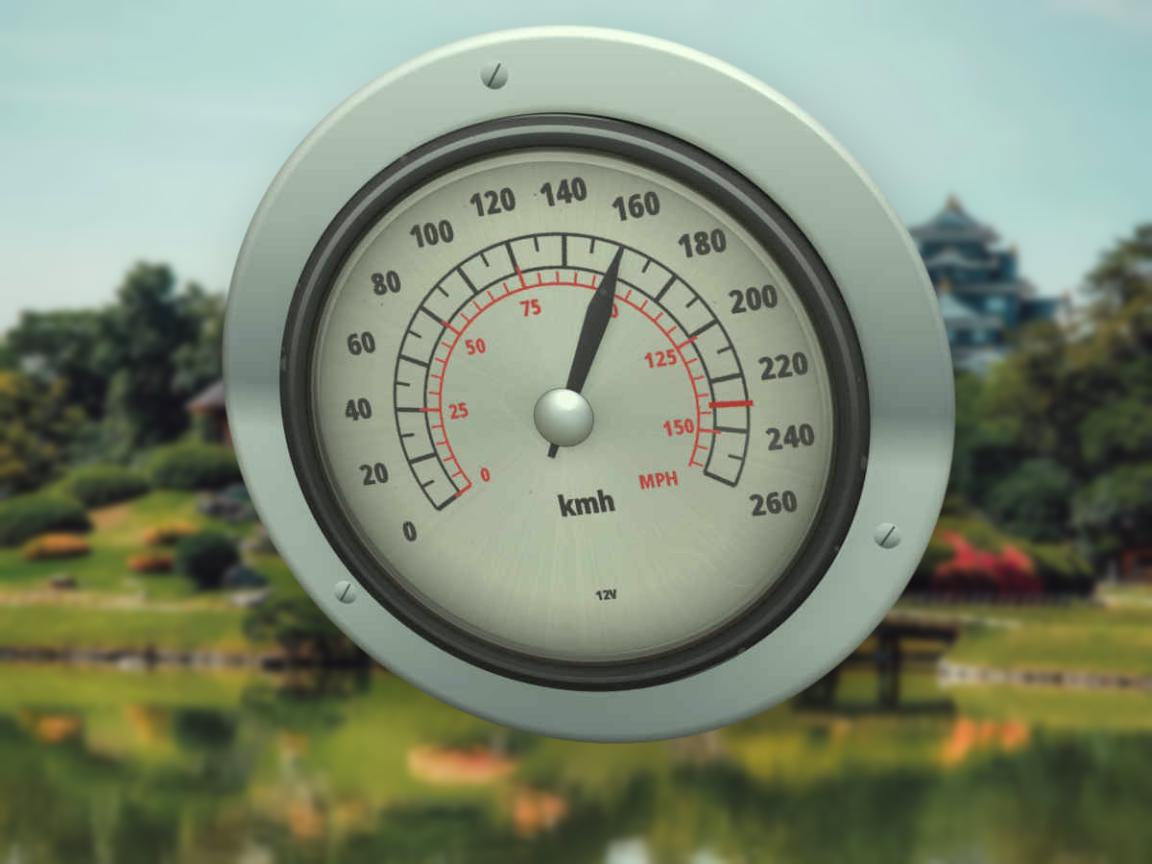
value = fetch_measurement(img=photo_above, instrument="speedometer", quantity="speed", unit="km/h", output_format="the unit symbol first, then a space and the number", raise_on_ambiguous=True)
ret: km/h 160
